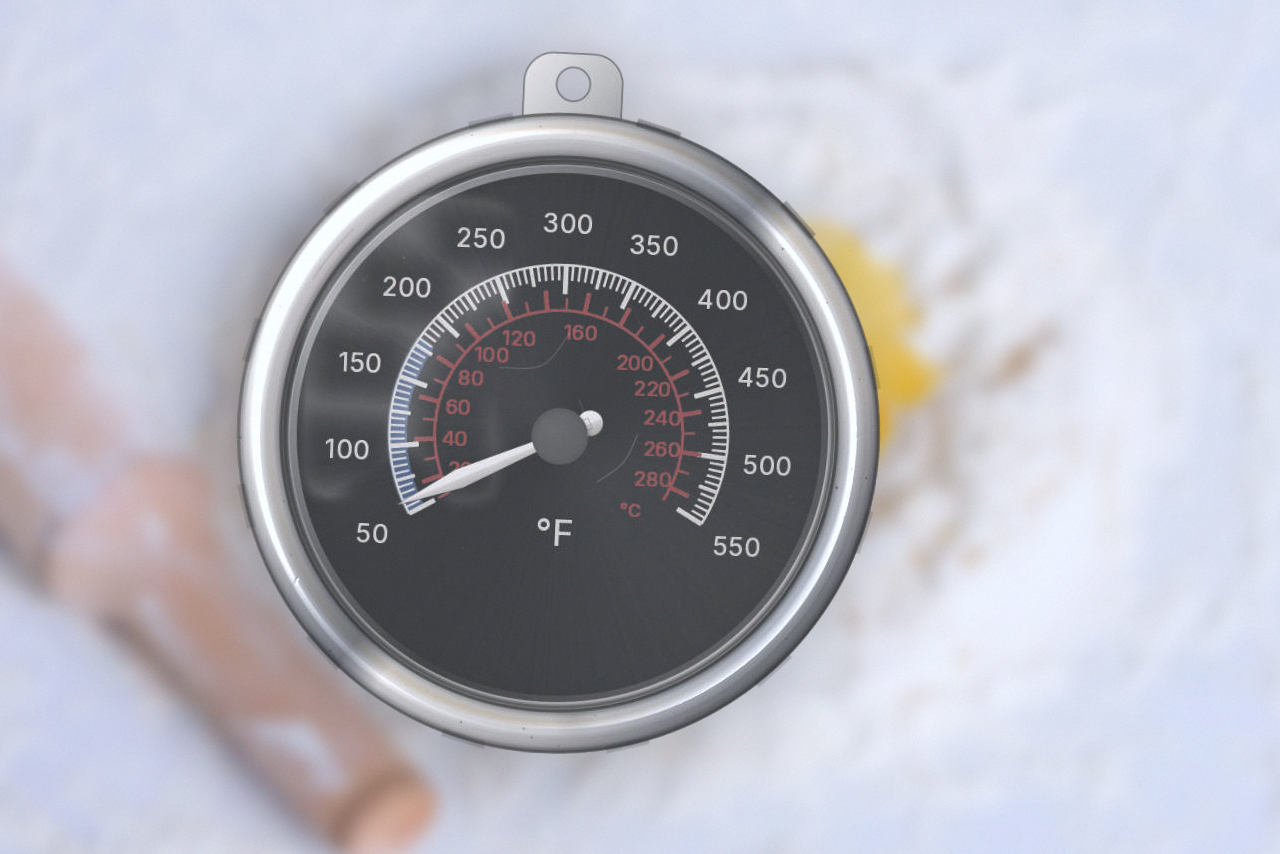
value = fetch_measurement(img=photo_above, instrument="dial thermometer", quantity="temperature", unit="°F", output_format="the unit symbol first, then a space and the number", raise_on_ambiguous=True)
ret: °F 60
